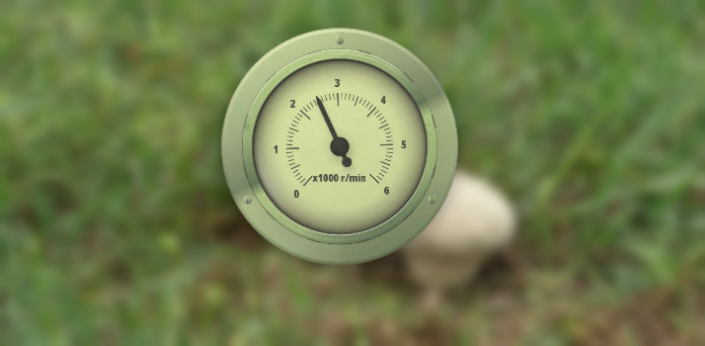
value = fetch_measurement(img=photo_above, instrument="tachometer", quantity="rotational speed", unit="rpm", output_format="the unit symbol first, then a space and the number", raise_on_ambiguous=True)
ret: rpm 2500
